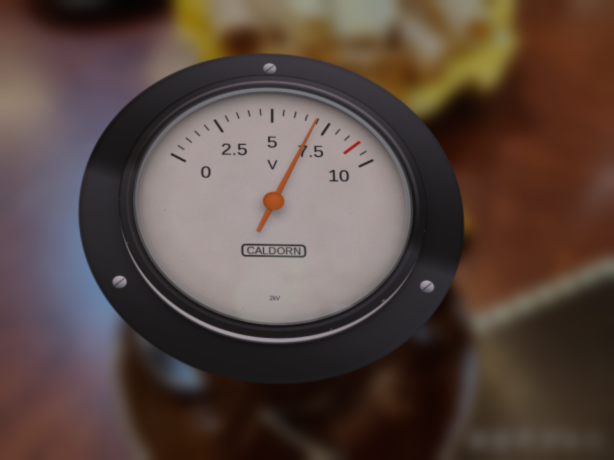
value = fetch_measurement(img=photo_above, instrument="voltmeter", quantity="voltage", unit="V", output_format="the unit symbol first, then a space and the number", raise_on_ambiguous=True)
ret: V 7
